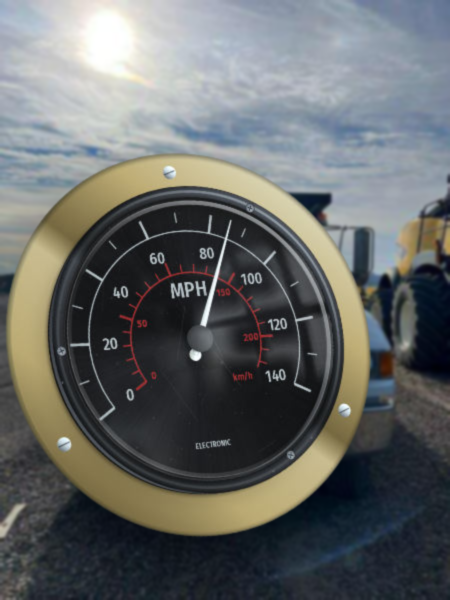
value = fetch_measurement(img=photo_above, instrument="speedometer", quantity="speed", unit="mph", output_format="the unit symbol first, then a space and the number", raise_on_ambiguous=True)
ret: mph 85
